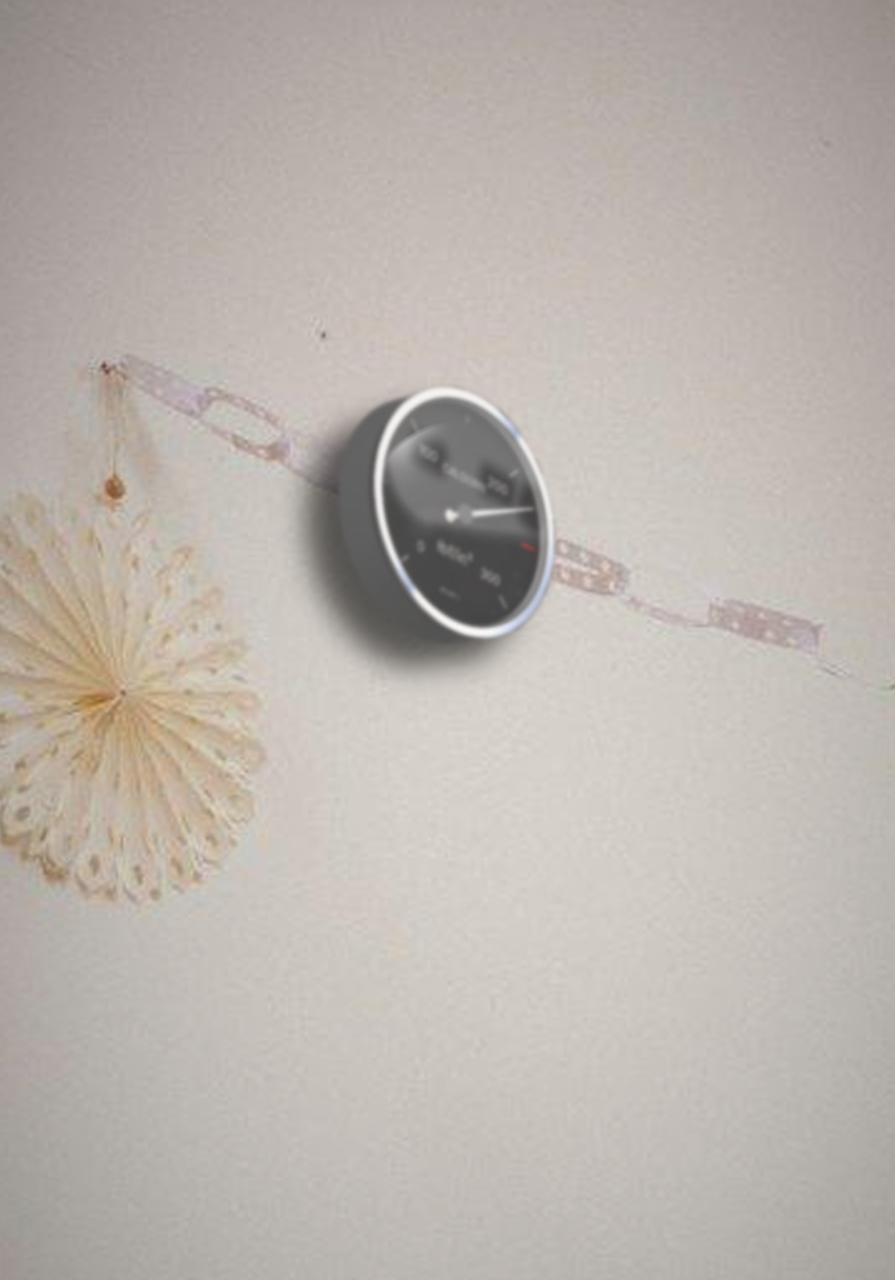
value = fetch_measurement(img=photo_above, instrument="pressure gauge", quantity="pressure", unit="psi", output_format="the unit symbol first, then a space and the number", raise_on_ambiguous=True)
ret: psi 225
